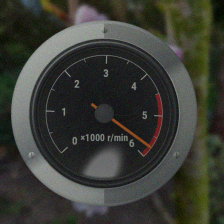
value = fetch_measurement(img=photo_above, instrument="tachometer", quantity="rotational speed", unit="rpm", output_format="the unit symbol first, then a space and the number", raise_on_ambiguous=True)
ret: rpm 5750
